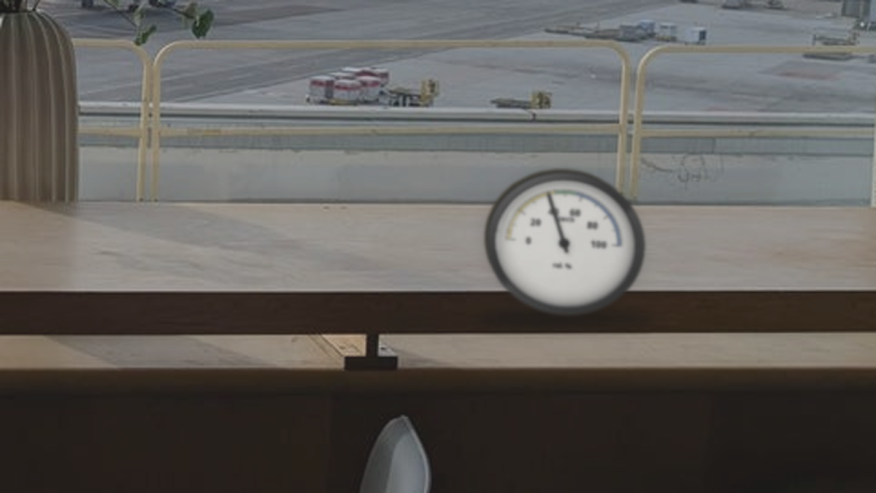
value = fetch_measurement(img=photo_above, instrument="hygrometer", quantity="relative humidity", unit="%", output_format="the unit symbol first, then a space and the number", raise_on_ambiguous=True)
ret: % 40
